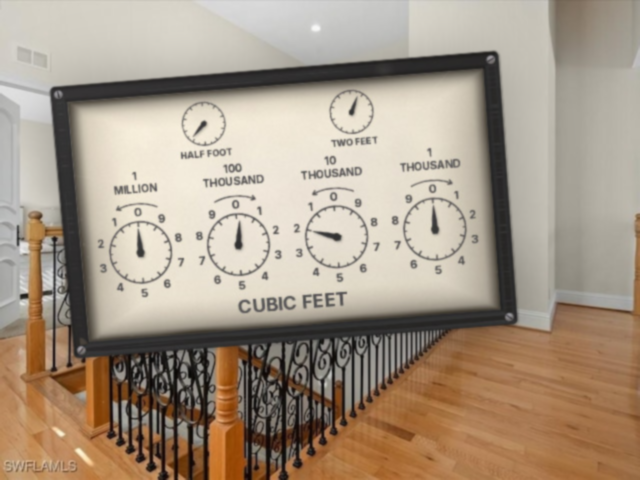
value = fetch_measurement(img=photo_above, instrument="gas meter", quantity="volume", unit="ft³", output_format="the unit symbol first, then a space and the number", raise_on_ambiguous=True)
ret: ft³ 2000
